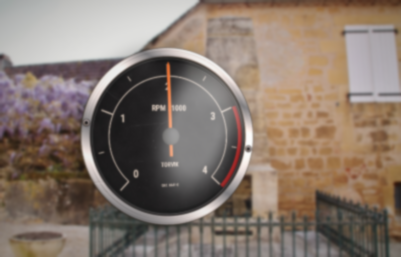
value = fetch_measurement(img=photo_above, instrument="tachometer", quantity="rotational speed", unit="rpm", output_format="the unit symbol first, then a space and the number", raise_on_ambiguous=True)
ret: rpm 2000
